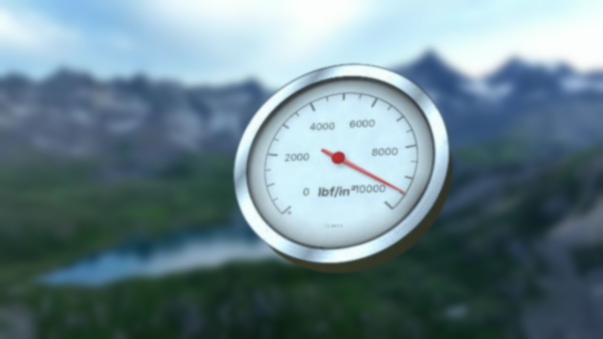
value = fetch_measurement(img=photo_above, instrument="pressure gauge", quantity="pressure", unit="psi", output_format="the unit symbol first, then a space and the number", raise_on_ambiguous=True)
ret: psi 9500
